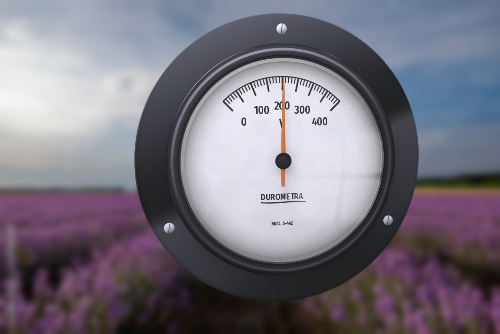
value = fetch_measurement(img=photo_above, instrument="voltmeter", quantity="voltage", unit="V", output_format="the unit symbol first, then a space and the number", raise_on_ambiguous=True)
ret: V 200
